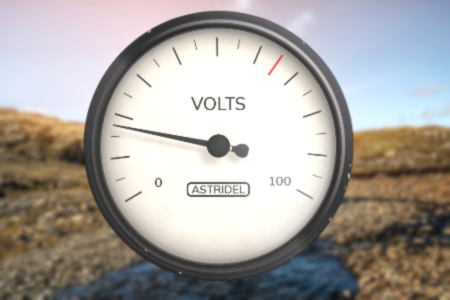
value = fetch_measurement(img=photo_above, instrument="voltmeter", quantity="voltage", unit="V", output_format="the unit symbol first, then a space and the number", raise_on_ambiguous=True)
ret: V 17.5
